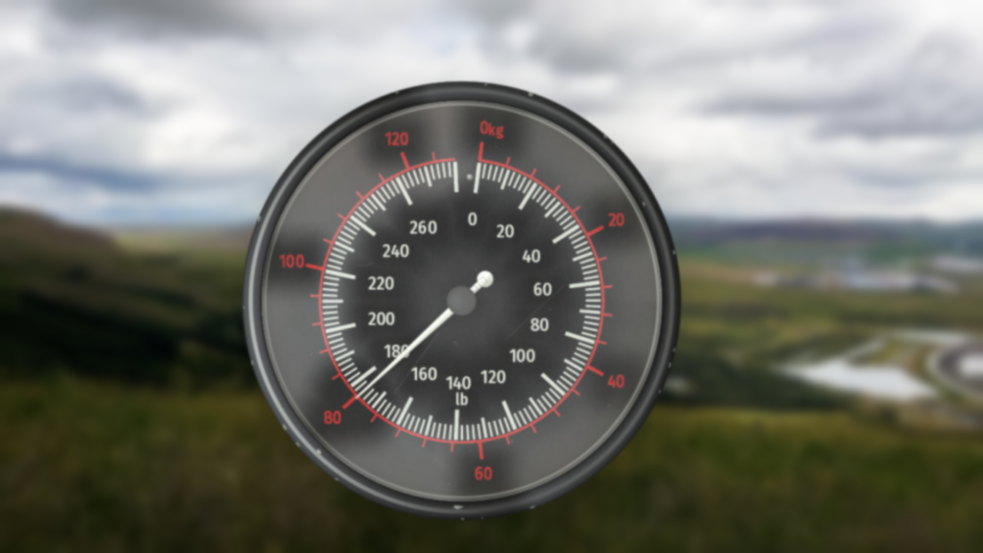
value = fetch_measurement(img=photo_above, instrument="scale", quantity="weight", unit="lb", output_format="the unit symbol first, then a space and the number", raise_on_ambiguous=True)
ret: lb 176
